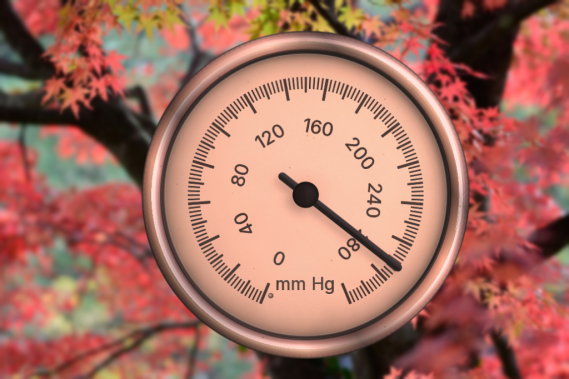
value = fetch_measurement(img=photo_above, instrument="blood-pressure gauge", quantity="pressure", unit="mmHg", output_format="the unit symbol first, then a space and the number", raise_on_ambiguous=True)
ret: mmHg 272
